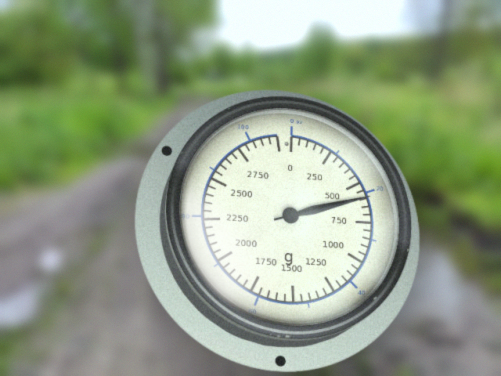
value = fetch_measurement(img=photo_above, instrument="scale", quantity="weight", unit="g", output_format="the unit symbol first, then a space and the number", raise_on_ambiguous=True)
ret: g 600
